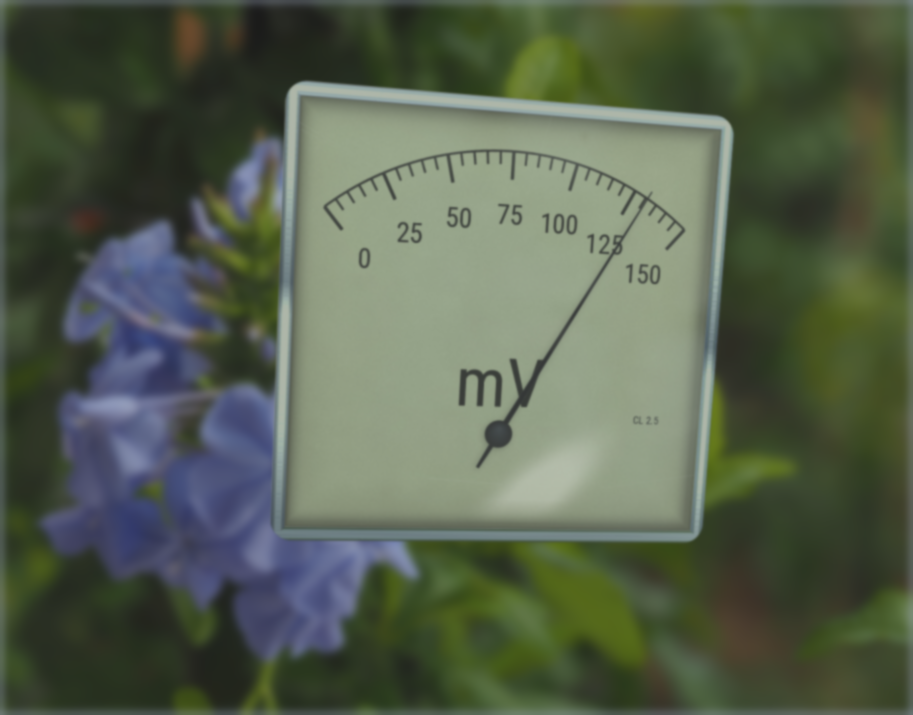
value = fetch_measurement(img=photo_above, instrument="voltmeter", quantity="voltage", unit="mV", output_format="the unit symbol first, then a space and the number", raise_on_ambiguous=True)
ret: mV 130
